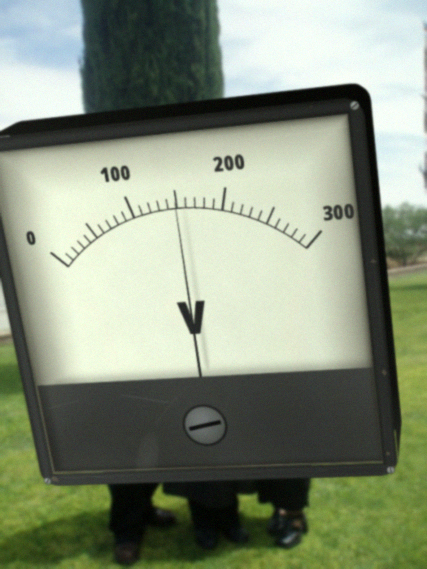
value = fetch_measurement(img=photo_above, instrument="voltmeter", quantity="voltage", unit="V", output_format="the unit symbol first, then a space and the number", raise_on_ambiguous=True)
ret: V 150
